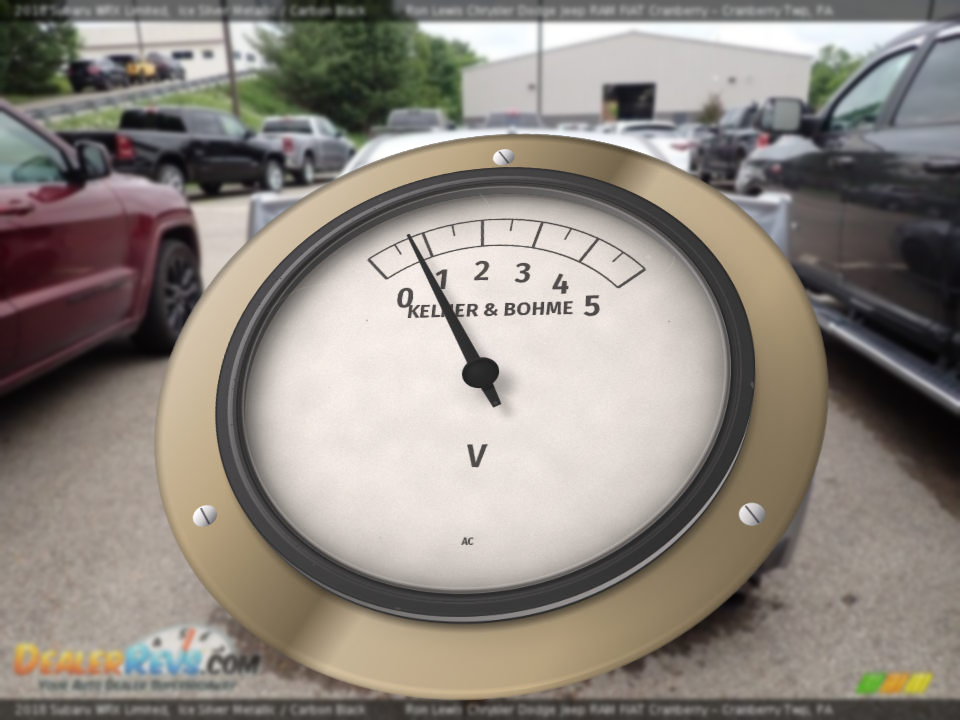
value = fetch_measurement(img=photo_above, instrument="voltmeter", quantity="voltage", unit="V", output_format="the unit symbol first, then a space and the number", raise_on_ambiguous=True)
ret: V 0.75
